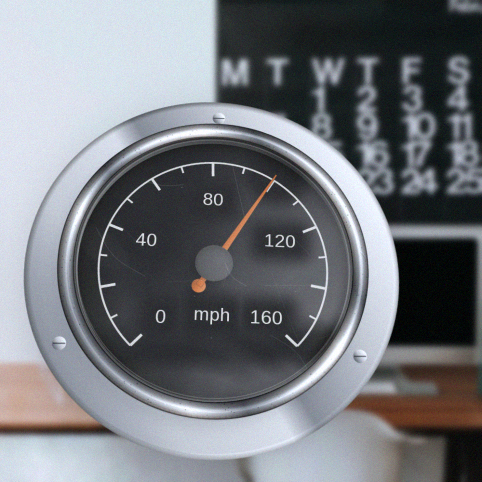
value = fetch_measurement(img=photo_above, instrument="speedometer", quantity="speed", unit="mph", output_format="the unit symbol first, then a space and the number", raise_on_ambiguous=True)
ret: mph 100
